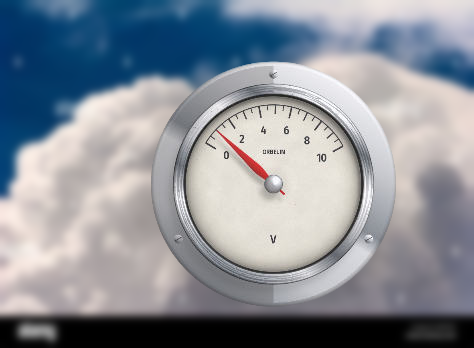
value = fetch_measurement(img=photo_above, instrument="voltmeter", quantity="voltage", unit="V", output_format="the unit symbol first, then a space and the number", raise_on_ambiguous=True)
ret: V 1
